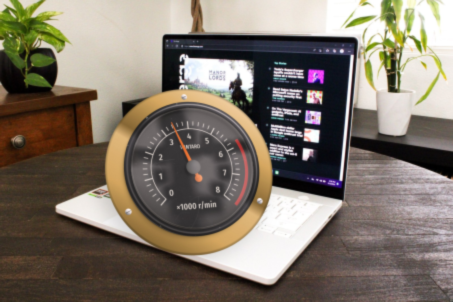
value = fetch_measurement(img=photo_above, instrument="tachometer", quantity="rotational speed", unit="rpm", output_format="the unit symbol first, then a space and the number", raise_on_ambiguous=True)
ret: rpm 3400
